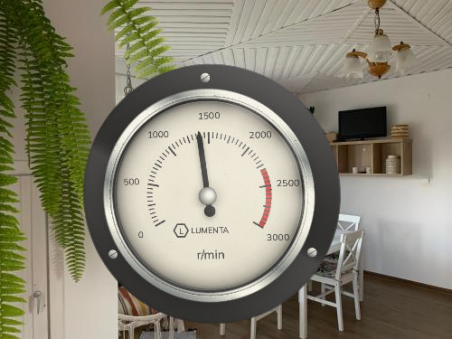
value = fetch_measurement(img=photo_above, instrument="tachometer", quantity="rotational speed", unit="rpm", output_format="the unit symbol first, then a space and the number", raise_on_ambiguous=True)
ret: rpm 1400
